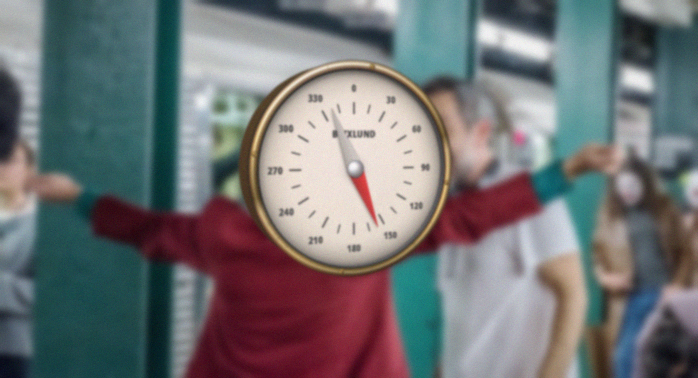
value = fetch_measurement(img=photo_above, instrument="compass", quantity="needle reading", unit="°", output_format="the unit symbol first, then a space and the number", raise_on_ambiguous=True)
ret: ° 157.5
